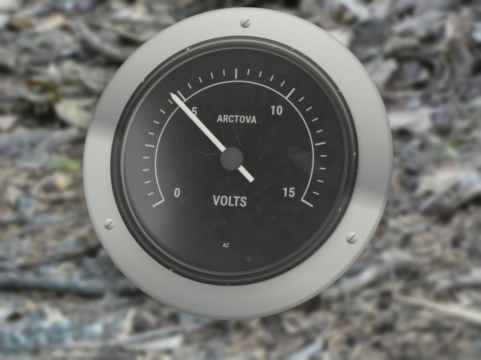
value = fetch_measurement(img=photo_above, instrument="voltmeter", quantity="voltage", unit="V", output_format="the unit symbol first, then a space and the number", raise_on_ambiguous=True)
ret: V 4.75
